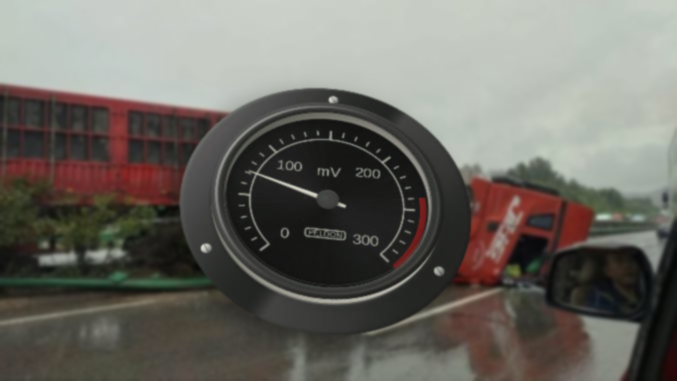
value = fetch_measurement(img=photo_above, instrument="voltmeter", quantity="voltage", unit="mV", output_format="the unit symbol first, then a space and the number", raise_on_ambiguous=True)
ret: mV 70
